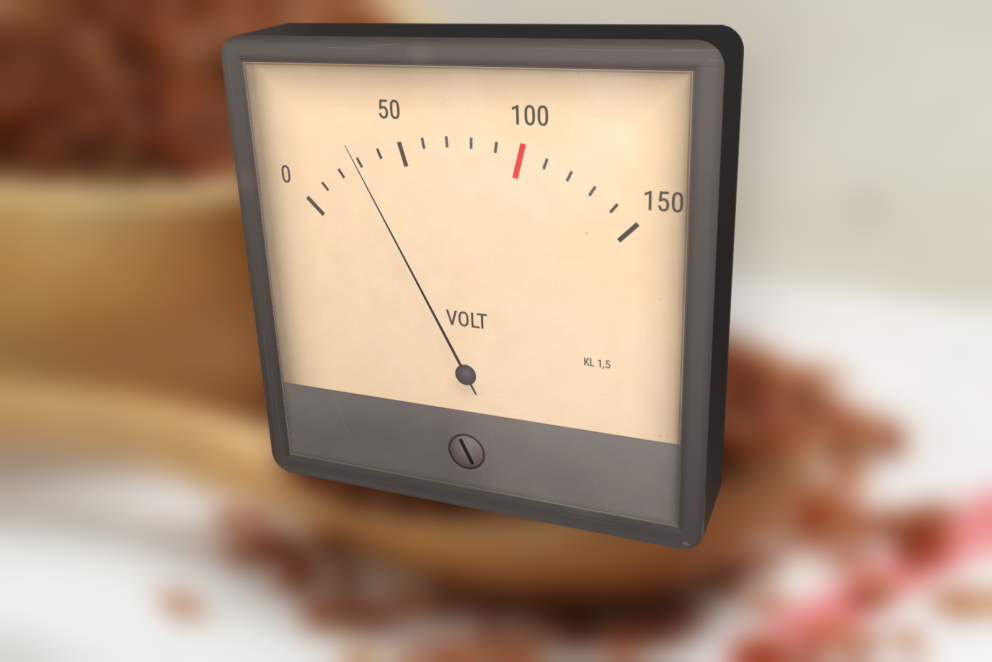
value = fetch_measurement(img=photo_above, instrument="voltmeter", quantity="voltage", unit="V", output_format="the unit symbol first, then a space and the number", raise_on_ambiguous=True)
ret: V 30
